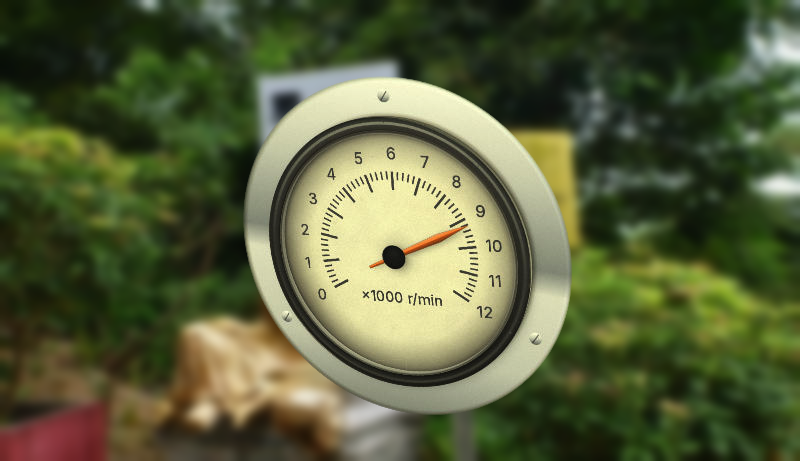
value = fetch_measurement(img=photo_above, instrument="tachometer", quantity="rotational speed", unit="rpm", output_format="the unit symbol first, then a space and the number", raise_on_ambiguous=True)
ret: rpm 9200
